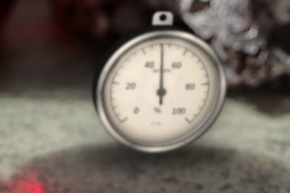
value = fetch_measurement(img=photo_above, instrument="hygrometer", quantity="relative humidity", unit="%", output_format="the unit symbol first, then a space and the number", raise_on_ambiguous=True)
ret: % 48
